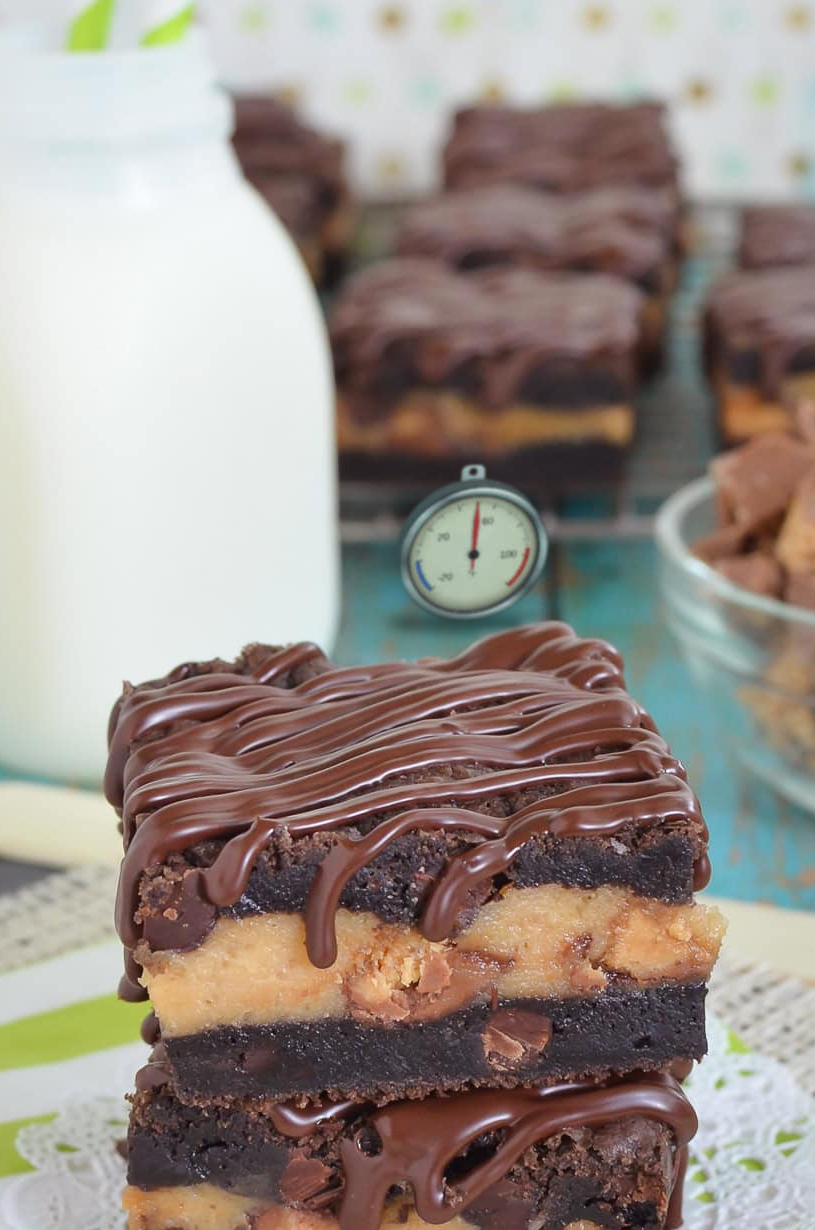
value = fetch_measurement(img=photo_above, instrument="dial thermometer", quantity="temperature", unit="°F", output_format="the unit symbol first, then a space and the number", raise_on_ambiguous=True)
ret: °F 50
